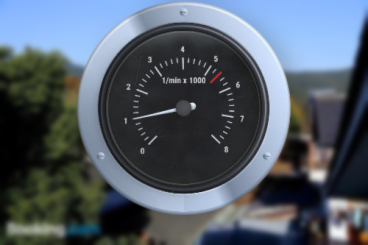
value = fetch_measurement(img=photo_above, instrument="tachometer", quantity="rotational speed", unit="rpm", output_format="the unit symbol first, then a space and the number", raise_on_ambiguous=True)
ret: rpm 1000
